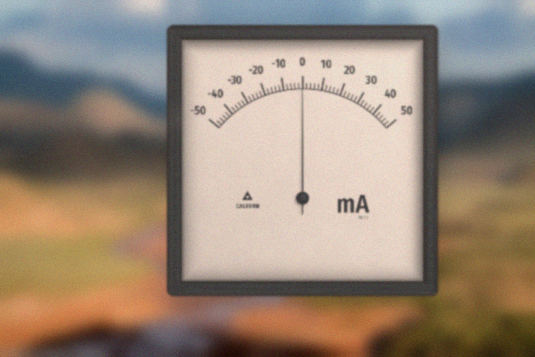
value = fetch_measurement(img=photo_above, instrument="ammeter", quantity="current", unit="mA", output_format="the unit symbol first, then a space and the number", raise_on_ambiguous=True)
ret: mA 0
